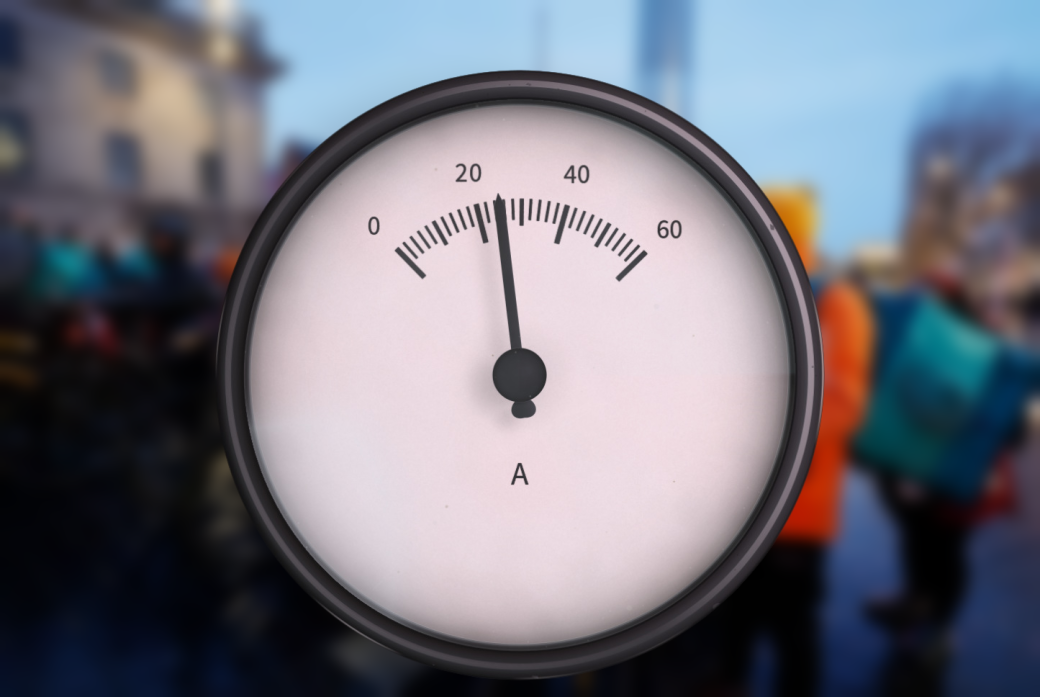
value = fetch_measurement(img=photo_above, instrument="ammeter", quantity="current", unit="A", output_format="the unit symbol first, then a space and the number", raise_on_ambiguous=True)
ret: A 25
